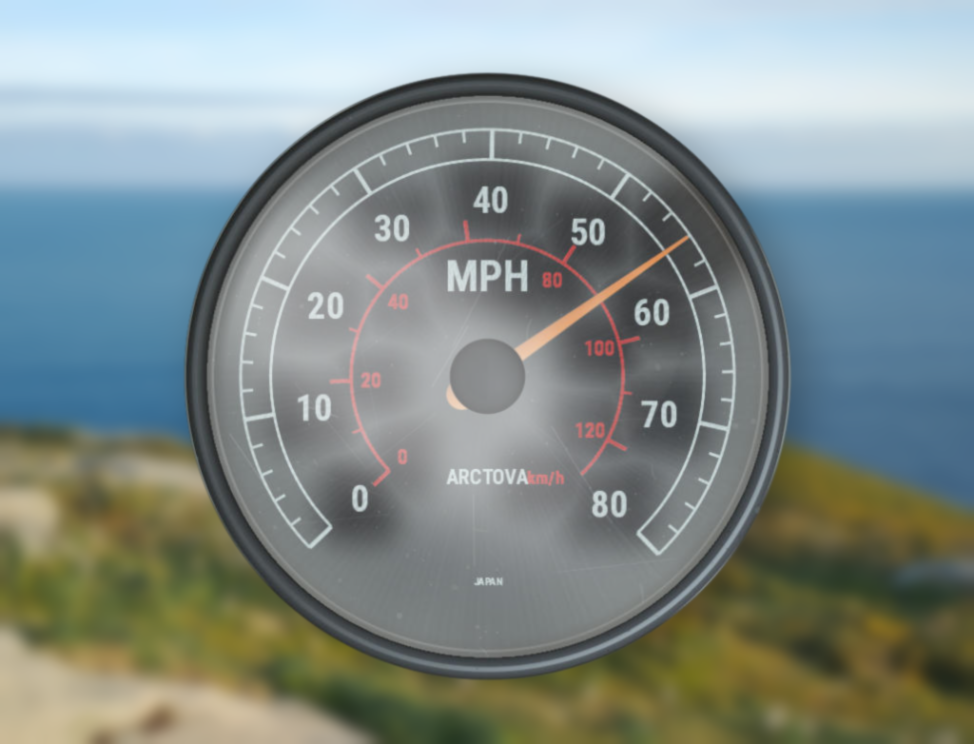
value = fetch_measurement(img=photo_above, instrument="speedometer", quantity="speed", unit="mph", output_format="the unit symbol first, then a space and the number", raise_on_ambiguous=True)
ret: mph 56
